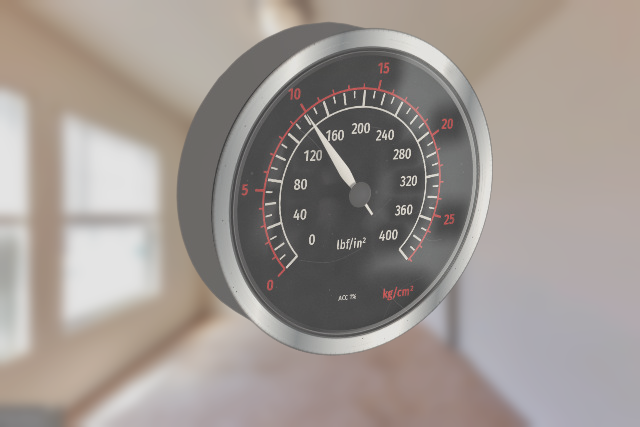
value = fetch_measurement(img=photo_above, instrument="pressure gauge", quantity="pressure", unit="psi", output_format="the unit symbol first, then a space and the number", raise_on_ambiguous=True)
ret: psi 140
